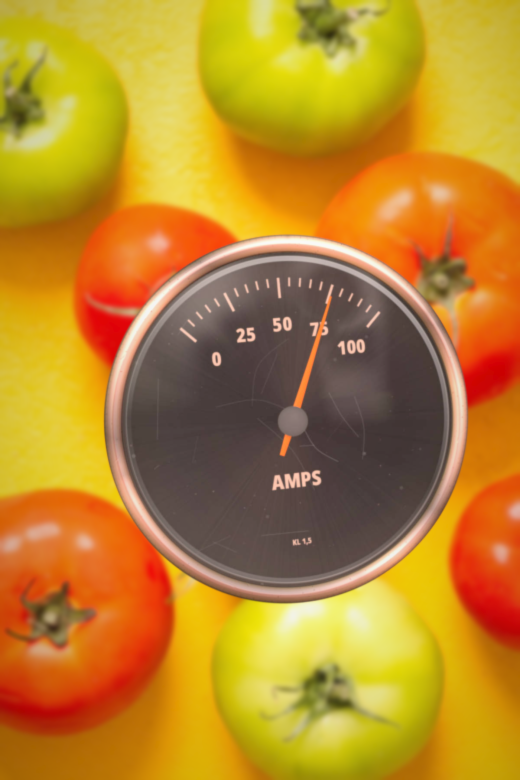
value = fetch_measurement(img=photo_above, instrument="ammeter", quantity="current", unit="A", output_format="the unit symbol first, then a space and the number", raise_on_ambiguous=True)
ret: A 75
